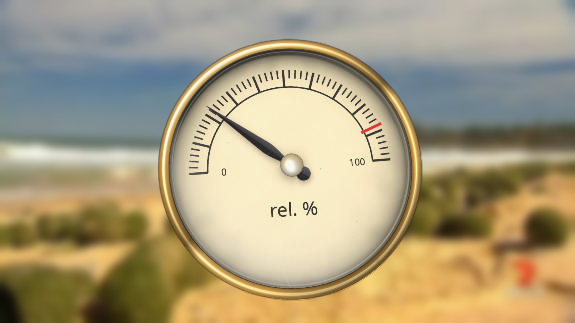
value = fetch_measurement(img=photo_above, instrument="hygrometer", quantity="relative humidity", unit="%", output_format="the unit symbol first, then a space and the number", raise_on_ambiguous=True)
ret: % 22
